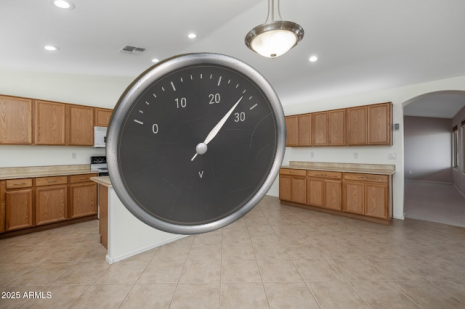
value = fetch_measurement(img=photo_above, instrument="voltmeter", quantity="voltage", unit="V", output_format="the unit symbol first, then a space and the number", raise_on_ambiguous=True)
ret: V 26
